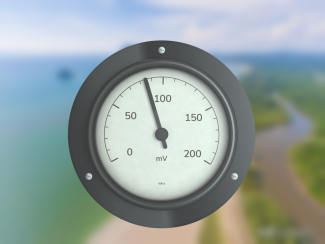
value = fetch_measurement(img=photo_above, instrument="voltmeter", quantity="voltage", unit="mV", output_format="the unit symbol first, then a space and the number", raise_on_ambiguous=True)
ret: mV 85
